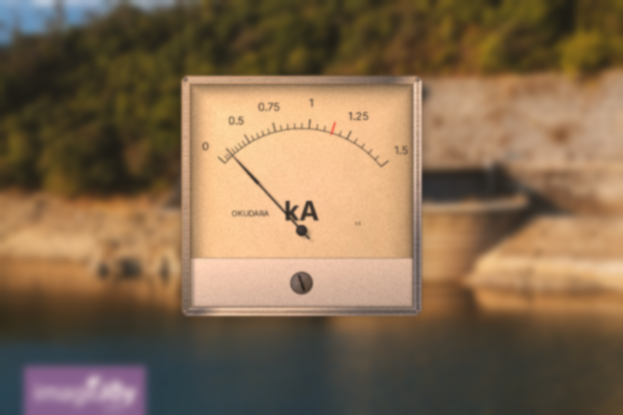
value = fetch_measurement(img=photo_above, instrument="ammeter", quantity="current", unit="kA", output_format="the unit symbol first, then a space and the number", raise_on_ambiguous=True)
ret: kA 0.25
